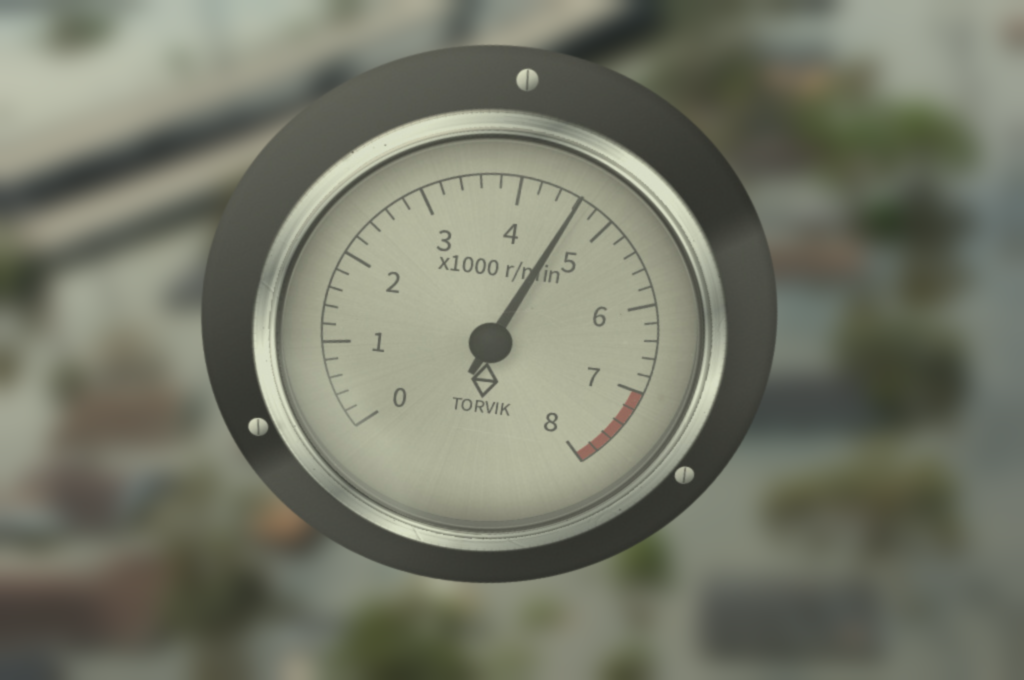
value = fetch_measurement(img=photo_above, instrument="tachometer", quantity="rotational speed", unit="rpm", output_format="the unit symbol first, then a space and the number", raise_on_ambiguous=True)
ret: rpm 4600
